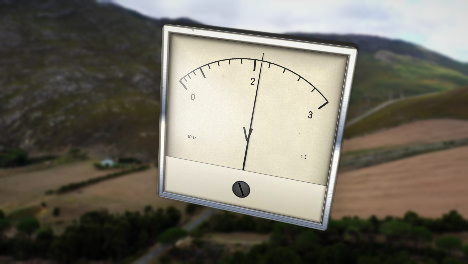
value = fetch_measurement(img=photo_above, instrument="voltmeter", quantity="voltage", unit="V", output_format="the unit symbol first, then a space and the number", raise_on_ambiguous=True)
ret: V 2.1
